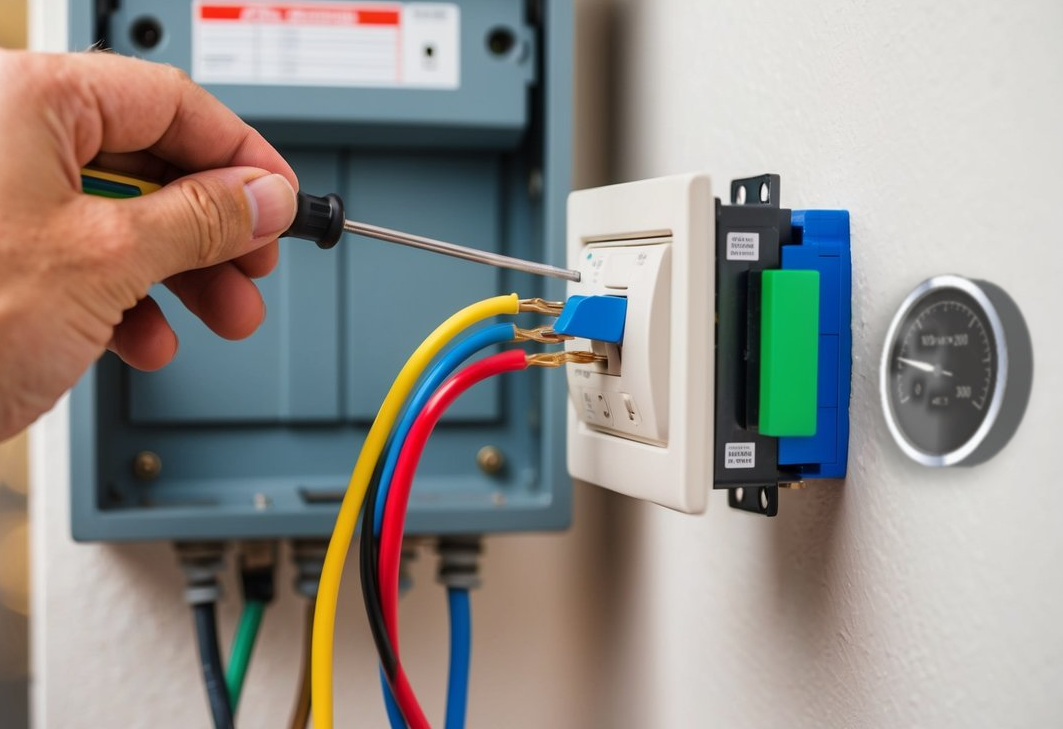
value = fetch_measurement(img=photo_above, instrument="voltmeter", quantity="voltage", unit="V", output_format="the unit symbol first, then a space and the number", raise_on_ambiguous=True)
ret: V 50
